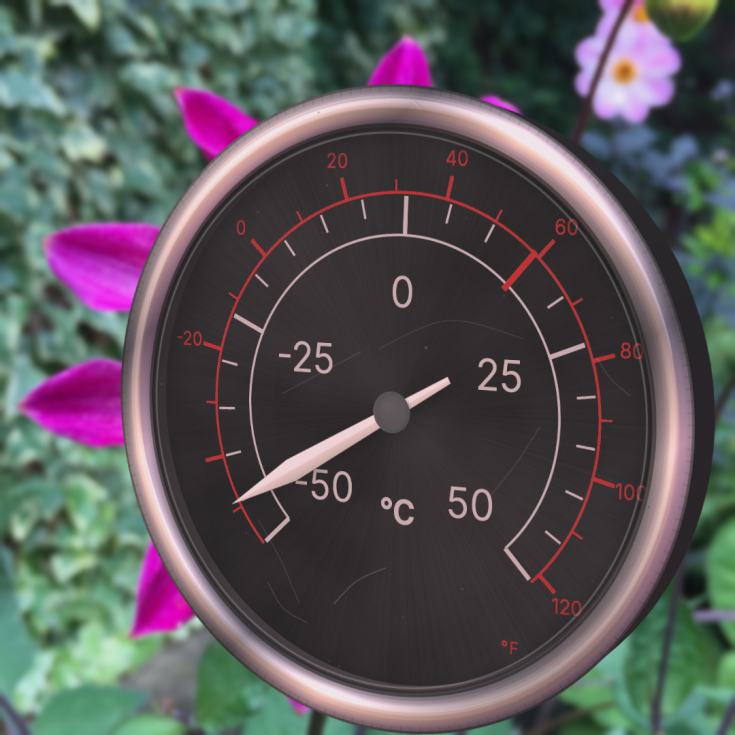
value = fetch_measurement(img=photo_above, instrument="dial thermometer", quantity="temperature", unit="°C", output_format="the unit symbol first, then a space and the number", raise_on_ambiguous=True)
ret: °C -45
